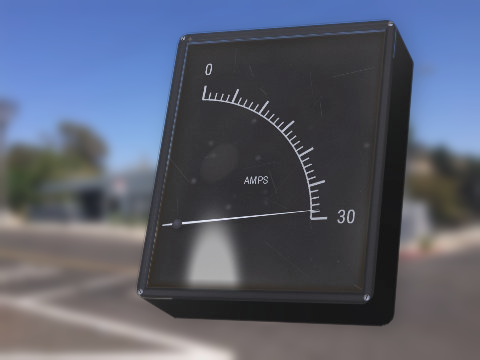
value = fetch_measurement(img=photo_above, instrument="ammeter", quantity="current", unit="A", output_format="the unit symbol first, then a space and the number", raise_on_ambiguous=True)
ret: A 29
